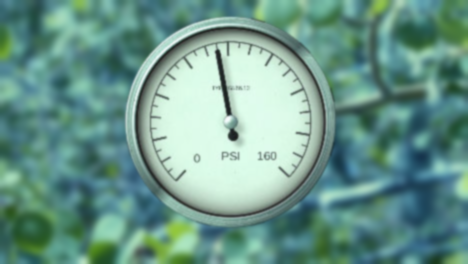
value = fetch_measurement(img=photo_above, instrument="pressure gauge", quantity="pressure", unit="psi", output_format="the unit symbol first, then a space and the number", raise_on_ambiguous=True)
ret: psi 75
